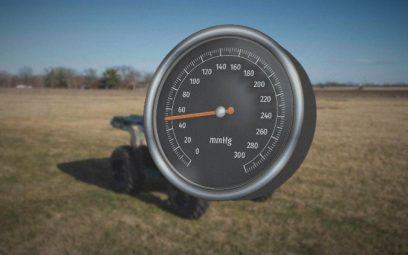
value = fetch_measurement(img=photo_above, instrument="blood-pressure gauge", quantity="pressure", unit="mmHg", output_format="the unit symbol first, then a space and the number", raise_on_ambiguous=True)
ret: mmHg 50
